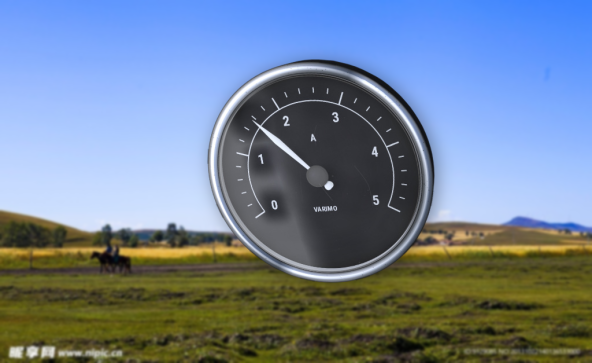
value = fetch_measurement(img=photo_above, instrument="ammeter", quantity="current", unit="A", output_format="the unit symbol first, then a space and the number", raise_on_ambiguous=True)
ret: A 1.6
